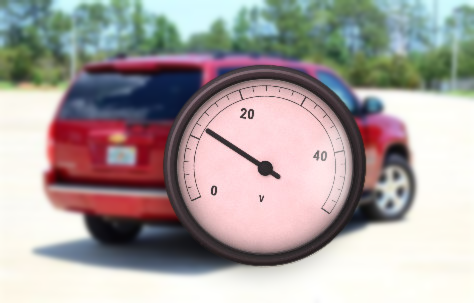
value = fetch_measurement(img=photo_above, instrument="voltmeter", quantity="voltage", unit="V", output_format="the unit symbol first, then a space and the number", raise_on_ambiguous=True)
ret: V 12
